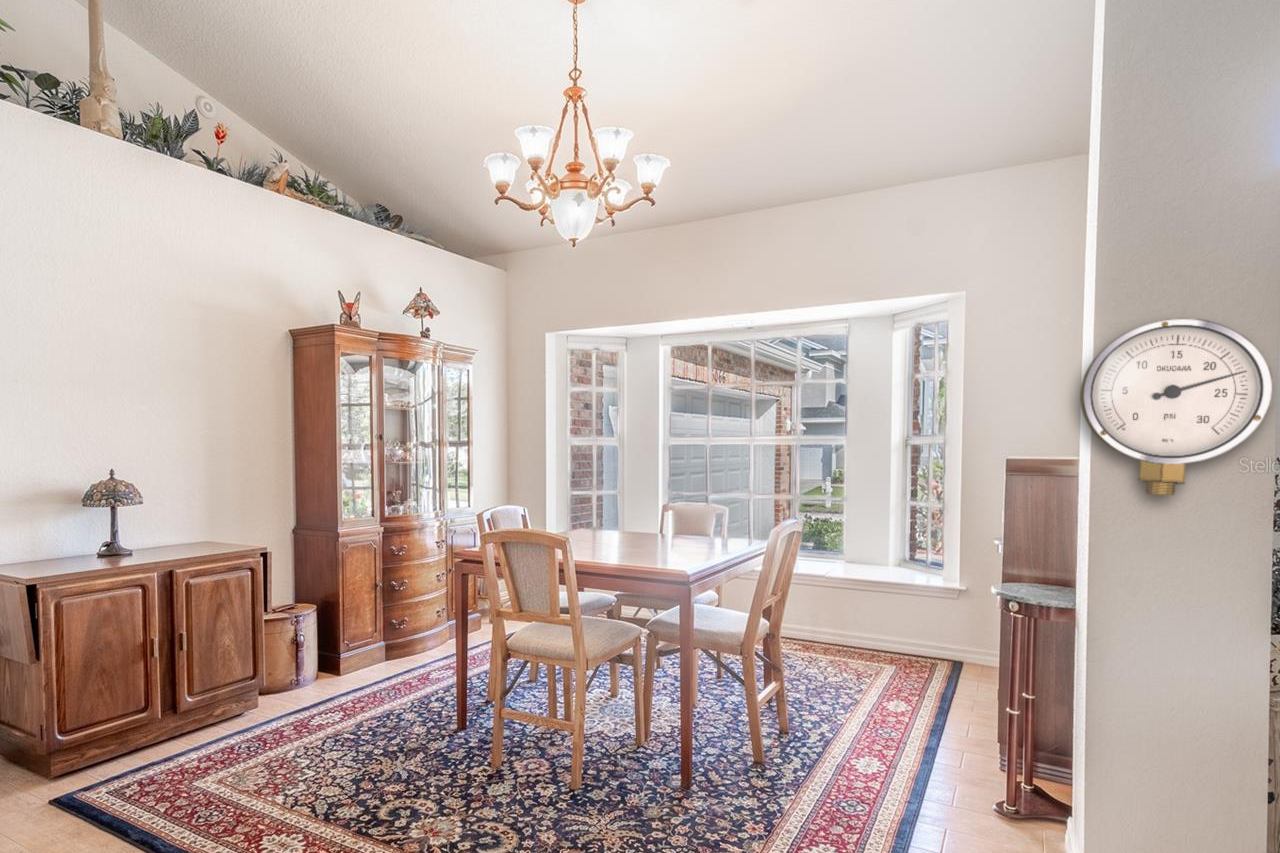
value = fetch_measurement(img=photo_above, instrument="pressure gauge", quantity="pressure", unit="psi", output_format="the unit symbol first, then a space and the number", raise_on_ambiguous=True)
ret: psi 22.5
